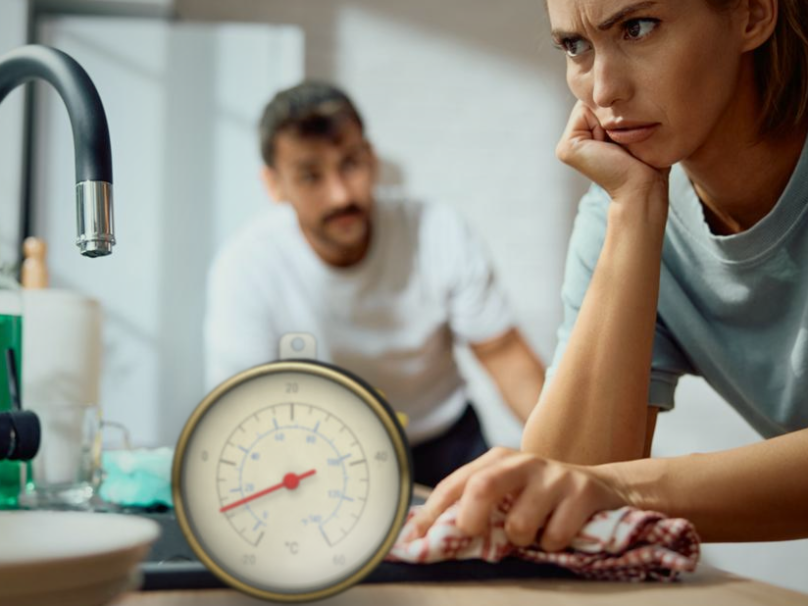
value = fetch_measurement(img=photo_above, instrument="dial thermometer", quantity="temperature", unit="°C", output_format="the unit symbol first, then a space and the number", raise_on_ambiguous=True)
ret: °C -10
